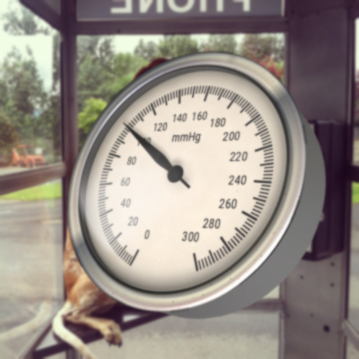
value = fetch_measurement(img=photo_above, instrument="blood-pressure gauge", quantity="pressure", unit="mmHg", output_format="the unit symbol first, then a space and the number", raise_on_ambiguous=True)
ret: mmHg 100
